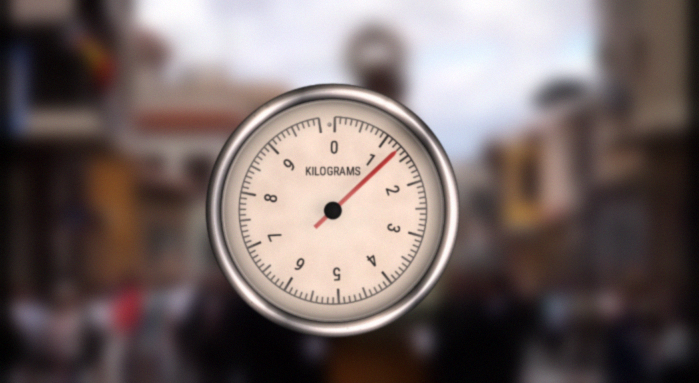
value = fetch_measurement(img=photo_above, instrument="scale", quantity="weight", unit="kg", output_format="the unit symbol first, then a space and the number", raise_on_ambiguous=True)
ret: kg 1.3
